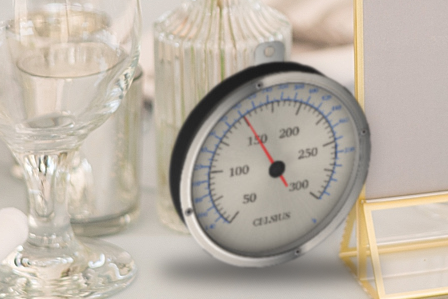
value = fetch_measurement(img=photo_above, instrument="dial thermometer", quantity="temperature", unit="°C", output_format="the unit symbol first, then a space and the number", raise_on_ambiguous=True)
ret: °C 150
